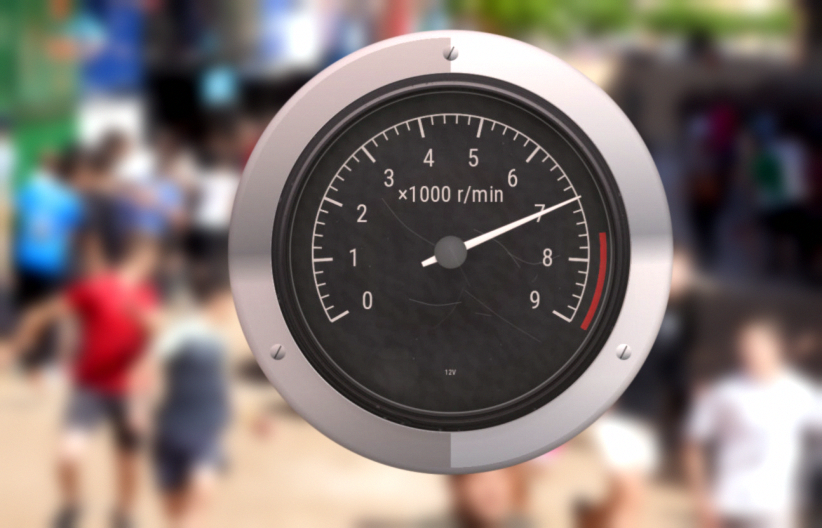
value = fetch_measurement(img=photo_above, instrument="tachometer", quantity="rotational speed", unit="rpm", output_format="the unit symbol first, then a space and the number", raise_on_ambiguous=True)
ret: rpm 7000
